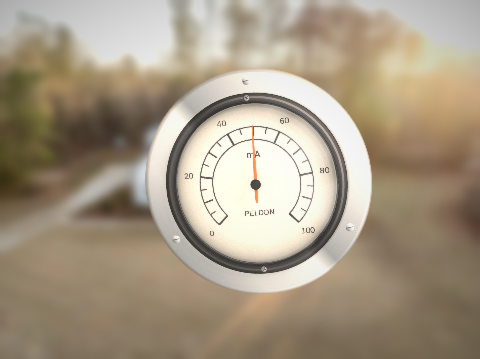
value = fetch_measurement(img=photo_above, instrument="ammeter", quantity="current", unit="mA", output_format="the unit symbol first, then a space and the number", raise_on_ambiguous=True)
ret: mA 50
